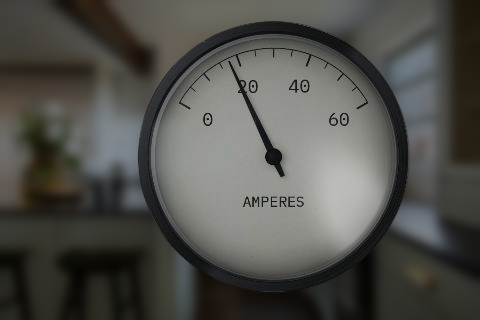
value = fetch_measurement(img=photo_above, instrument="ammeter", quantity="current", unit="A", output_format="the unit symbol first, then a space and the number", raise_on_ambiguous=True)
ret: A 17.5
